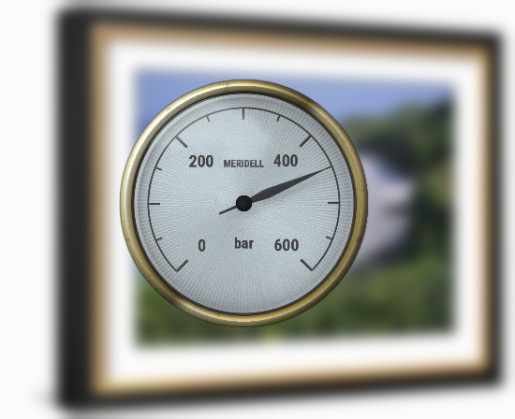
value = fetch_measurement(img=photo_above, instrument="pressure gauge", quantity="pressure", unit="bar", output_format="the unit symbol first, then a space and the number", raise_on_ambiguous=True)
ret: bar 450
